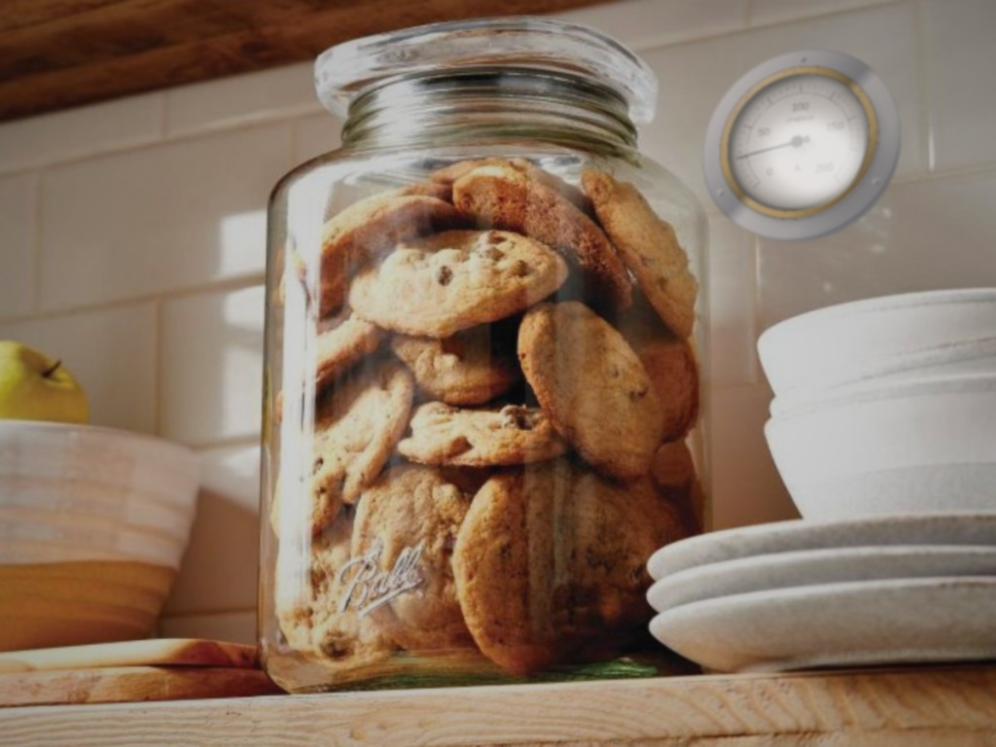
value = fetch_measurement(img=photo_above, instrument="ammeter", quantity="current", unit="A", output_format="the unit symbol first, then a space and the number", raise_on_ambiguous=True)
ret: A 25
